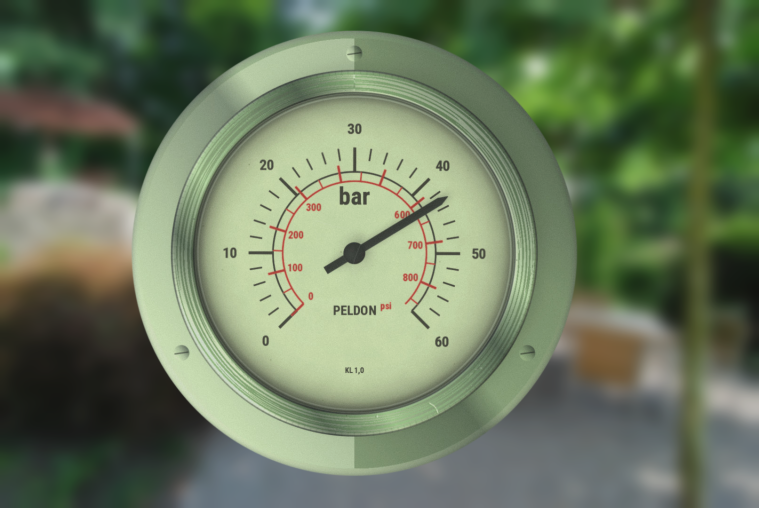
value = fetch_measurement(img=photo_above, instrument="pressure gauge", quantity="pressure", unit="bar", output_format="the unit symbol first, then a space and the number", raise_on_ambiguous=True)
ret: bar 43
